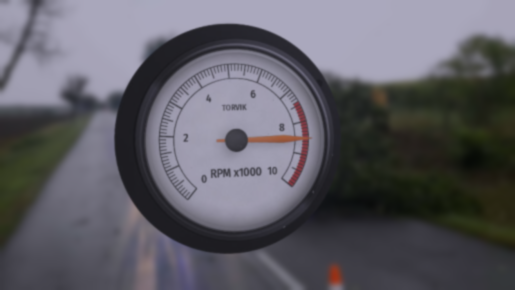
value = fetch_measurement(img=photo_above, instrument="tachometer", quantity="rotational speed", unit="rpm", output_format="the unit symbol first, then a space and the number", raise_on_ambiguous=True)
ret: rpm 8500
